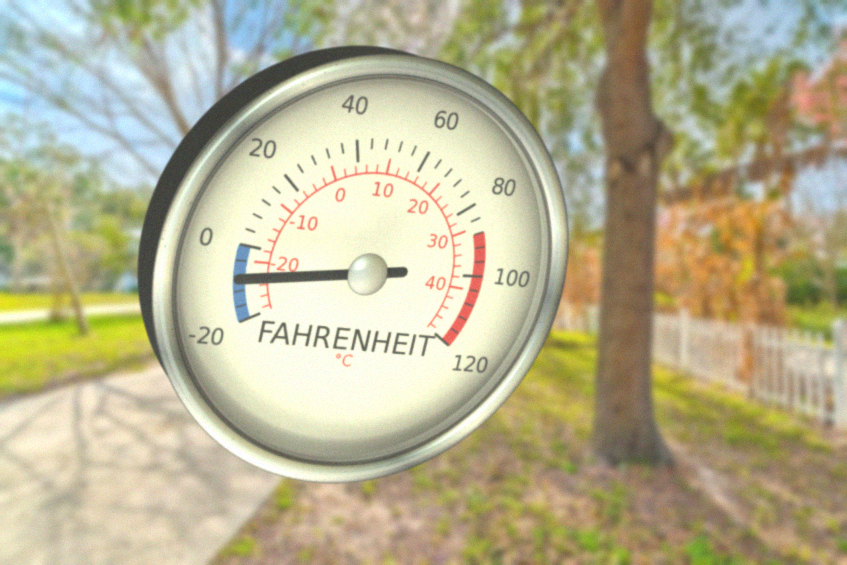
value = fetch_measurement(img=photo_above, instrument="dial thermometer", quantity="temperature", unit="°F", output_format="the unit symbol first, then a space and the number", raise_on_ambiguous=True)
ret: °F -8
